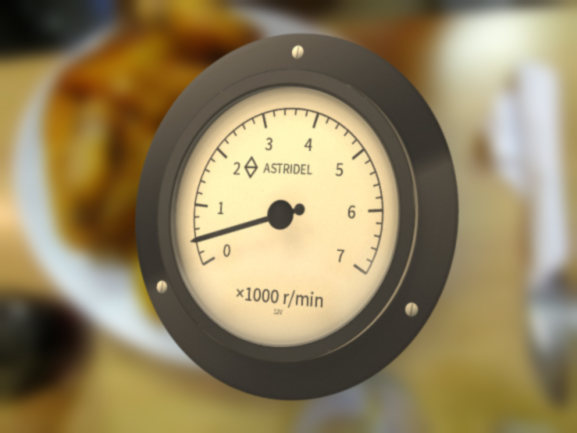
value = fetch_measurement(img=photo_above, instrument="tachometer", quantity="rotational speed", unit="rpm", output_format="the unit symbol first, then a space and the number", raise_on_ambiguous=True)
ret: rpm 400
